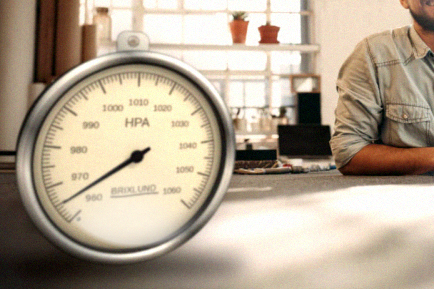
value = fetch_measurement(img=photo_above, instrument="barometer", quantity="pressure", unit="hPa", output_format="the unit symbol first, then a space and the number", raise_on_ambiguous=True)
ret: hPa 965
